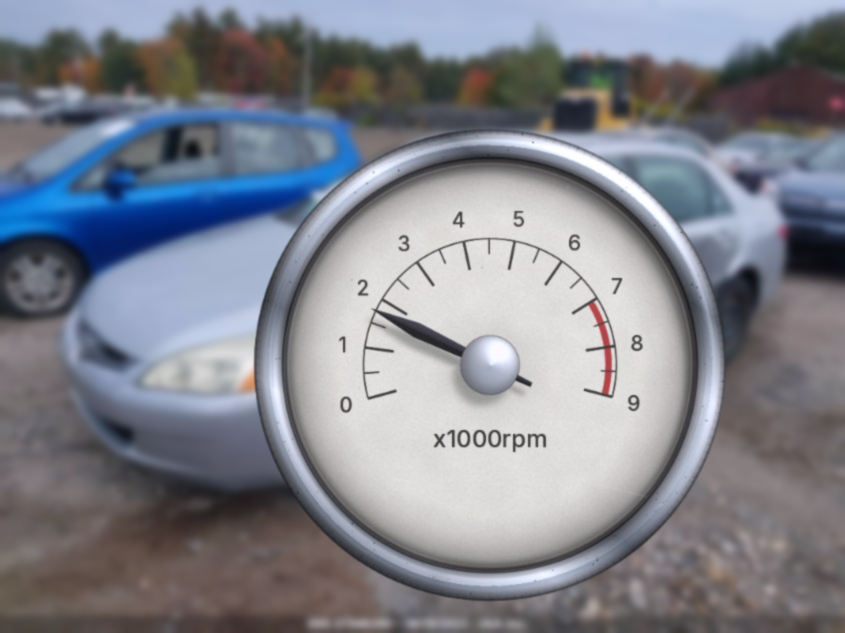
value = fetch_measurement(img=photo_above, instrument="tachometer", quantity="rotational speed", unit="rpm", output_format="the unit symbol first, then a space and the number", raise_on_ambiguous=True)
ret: rpm 1750
